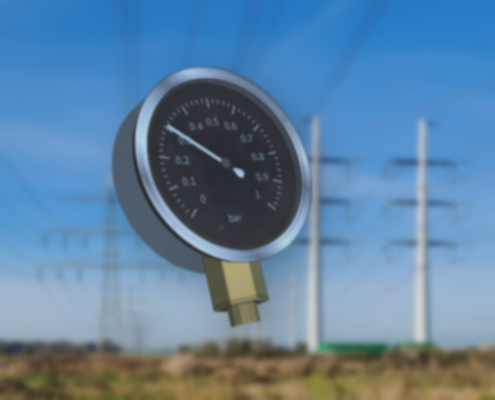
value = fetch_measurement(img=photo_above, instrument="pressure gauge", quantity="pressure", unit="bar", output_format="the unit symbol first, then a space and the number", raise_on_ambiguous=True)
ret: bar 0.3
